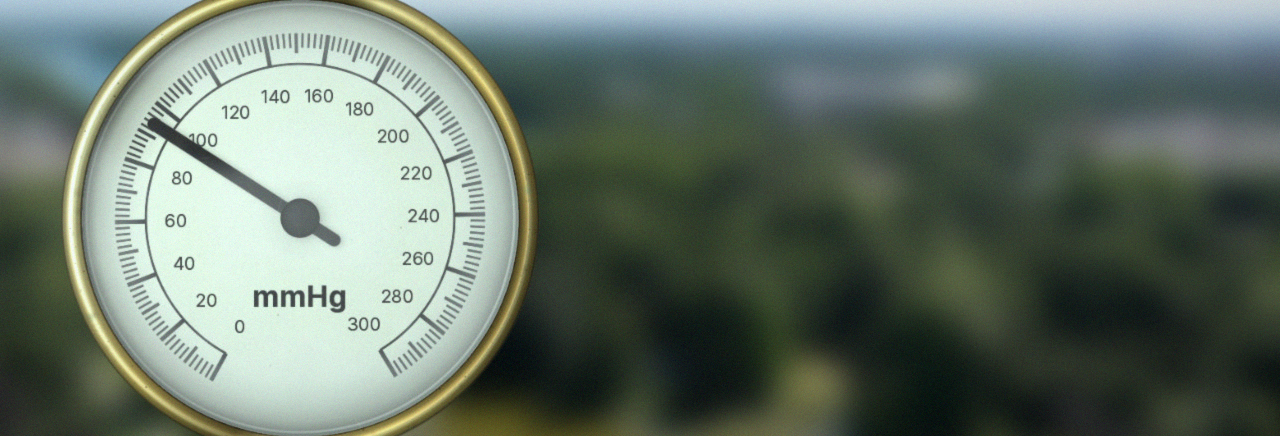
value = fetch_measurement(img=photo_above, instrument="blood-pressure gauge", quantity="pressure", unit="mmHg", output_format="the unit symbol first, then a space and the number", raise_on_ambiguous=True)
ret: mmHg 94
